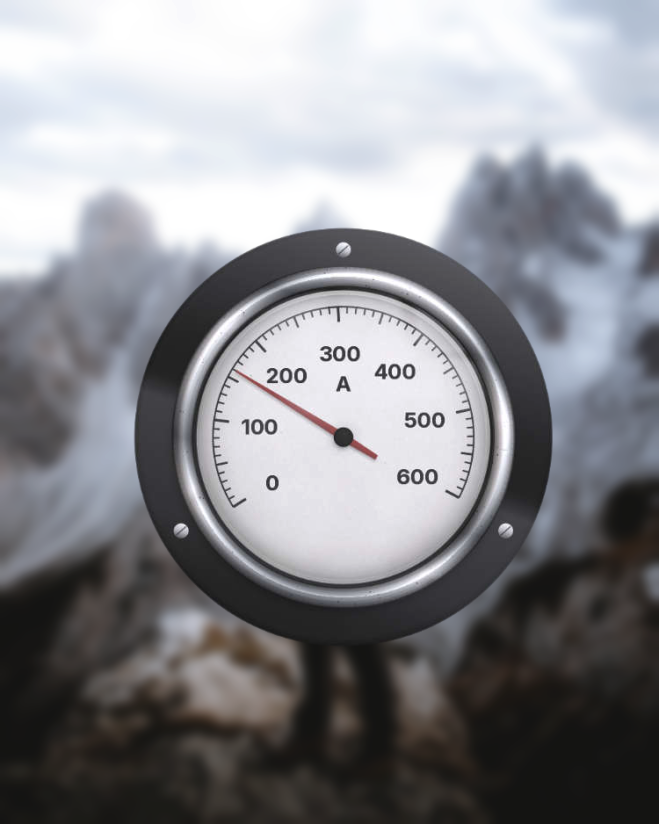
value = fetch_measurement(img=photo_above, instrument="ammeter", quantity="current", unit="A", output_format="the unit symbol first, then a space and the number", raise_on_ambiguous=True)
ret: A 160
